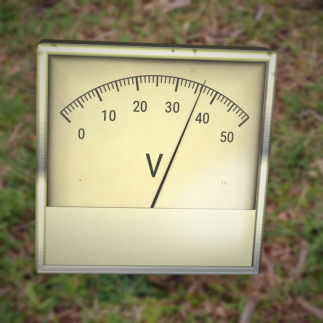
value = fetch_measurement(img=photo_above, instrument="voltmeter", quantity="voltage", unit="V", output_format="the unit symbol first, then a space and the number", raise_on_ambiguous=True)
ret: V 36
